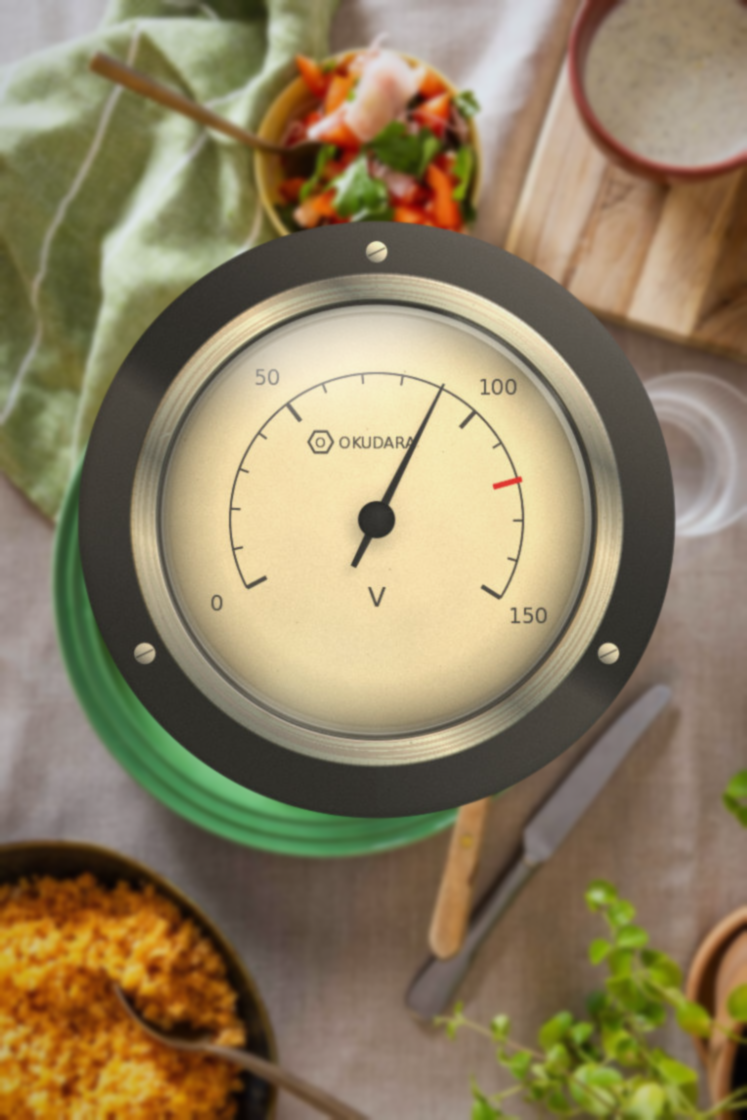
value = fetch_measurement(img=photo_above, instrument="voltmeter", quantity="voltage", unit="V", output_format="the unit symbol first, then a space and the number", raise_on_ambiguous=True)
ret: V 90
